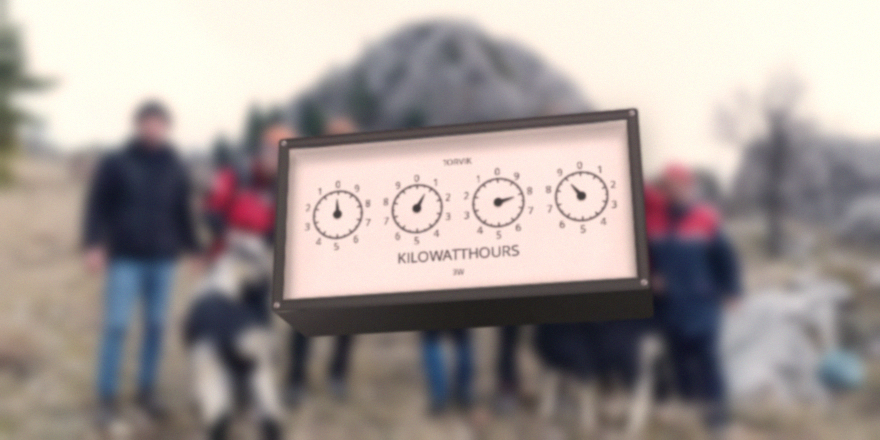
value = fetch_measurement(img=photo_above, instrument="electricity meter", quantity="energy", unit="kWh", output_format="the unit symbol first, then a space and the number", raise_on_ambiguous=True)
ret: kWh 79
